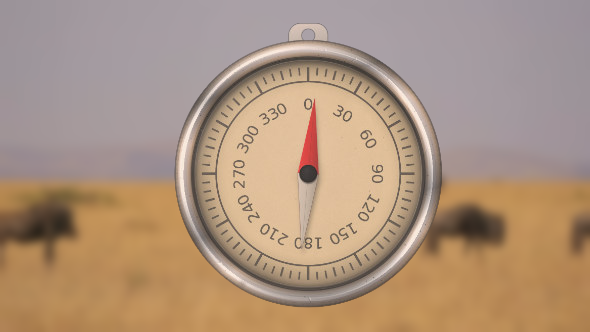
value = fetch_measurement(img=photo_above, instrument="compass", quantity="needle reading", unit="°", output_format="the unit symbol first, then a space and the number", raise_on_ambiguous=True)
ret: ° 5
